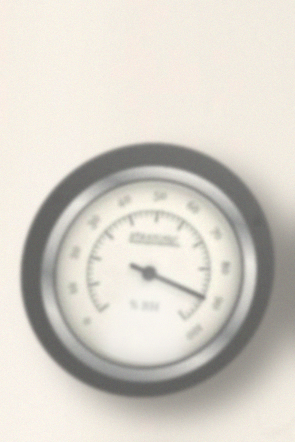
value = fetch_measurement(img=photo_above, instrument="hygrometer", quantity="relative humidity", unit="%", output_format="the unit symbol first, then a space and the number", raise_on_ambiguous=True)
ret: % 90
